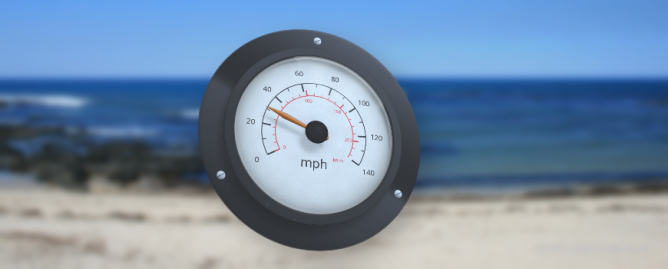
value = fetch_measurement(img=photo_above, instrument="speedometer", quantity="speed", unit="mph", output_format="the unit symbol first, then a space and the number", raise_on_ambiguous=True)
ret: mph 30
